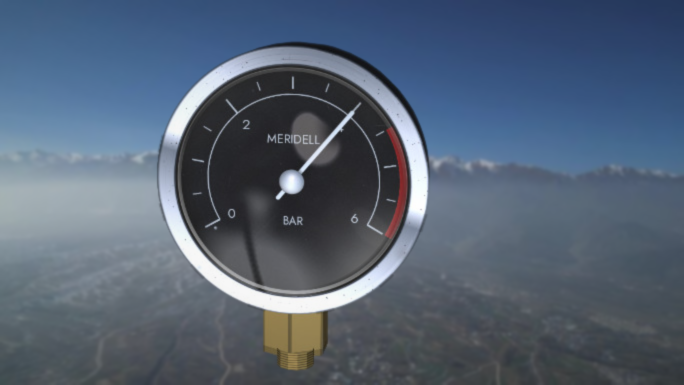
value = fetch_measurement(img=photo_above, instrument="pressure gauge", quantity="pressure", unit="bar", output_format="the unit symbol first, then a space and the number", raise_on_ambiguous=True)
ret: bar 4
